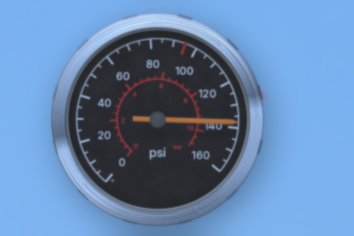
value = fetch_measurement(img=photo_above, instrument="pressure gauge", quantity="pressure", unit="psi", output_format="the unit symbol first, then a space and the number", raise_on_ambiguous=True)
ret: psi 137.5
